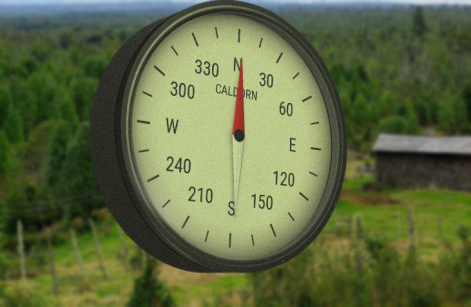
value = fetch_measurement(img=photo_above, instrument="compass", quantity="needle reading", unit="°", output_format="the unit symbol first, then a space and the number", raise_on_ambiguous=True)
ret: ° 0
